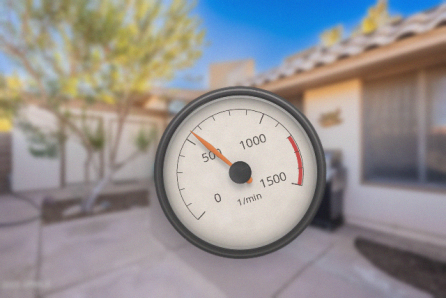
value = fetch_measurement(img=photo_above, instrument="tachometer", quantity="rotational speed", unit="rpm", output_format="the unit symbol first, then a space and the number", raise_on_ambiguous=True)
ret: rpm 550
